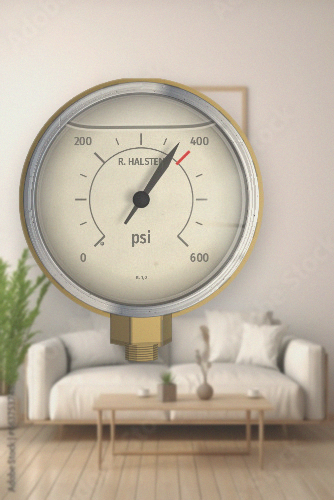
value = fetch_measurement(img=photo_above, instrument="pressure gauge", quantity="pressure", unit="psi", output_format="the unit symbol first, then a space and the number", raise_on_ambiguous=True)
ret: psi 375
